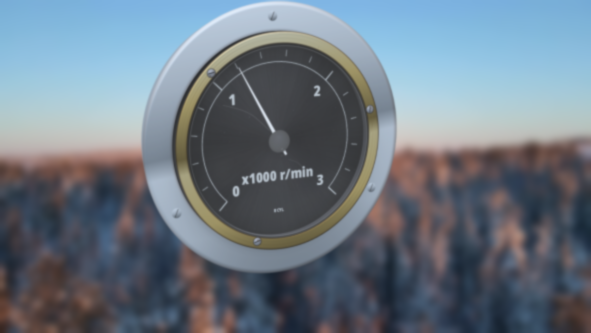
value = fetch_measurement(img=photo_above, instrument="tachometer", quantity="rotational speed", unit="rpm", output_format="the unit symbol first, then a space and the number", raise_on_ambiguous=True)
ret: rpm 1200
